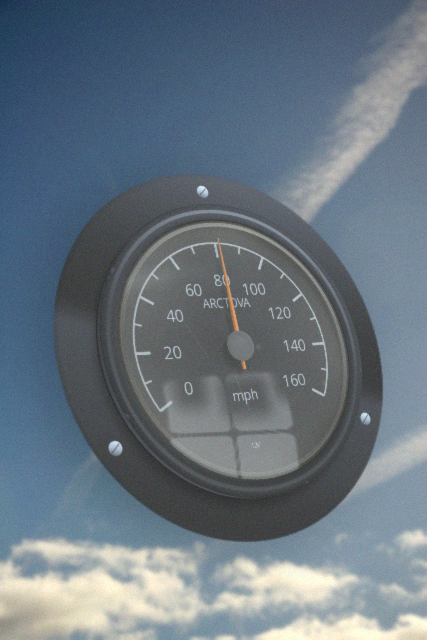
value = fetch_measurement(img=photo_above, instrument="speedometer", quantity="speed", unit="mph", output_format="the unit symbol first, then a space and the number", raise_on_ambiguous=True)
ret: mph 80
